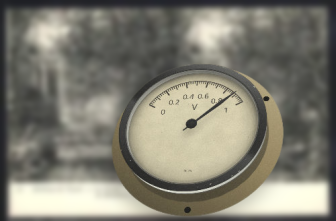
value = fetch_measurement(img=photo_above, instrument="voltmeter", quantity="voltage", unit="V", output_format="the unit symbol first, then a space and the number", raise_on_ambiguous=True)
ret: V 0.9
